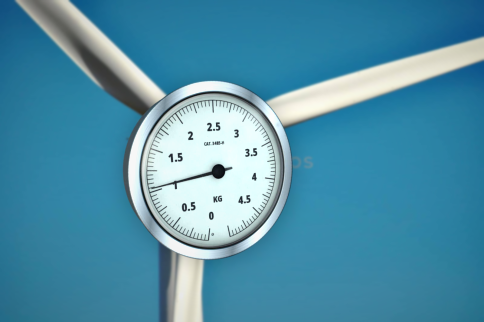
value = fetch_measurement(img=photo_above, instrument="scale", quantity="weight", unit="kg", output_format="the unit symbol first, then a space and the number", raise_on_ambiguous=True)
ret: kg 1.05
